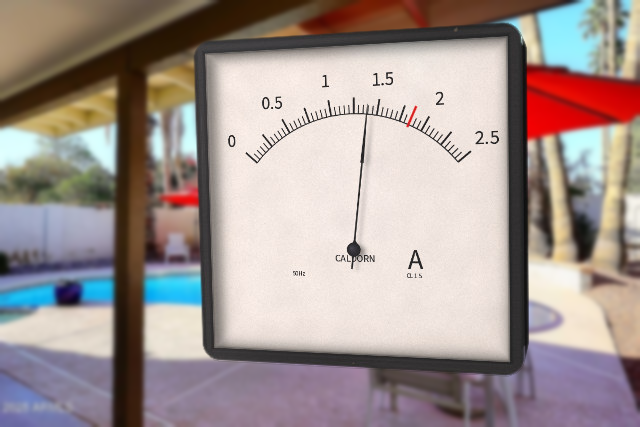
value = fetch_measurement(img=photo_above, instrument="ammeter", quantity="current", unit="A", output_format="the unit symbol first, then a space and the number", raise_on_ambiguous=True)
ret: A 1.4
